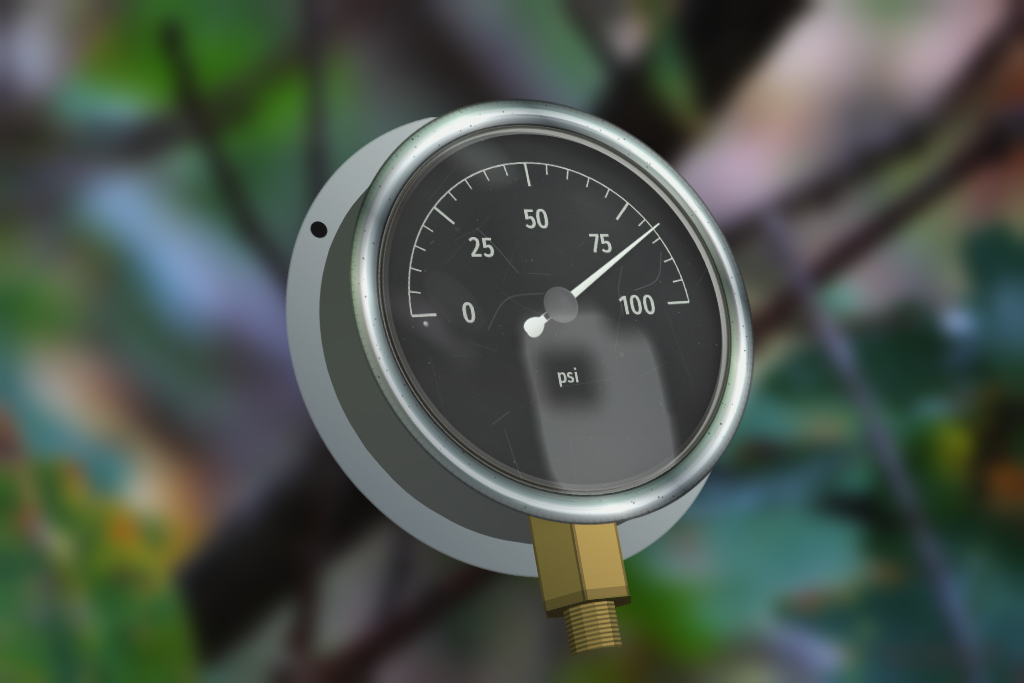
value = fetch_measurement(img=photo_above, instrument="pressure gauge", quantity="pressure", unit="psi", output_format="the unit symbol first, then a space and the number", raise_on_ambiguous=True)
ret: psi 82.5
